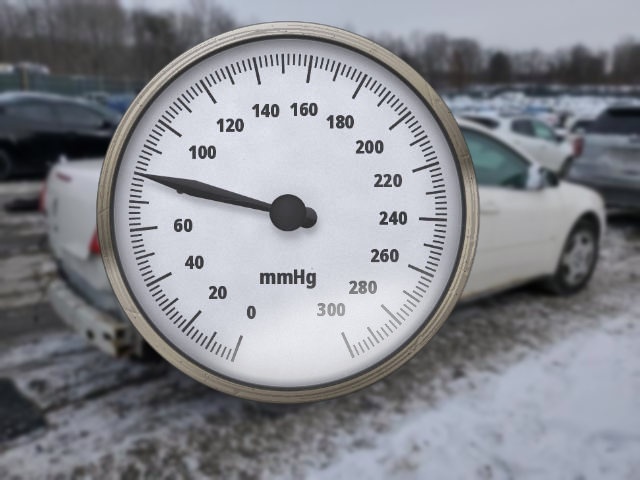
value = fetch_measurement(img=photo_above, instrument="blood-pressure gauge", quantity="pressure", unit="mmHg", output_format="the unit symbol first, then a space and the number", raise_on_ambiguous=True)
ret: mmHg 80
